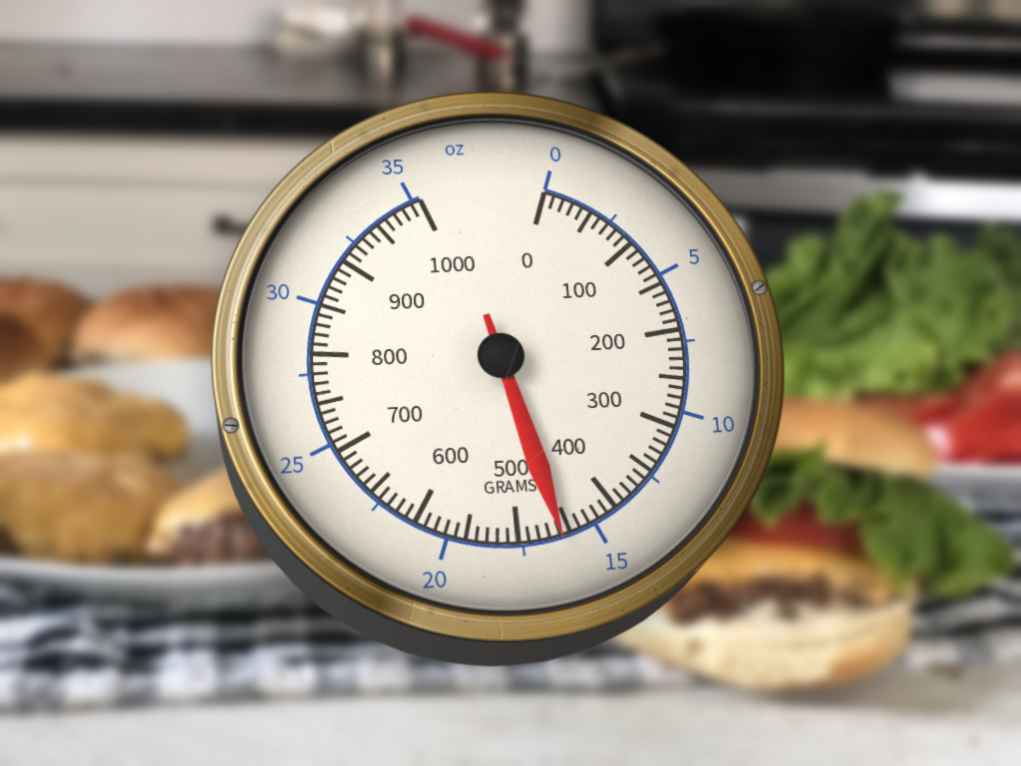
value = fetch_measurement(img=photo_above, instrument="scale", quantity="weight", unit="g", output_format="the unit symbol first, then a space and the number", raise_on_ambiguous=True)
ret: g 460
